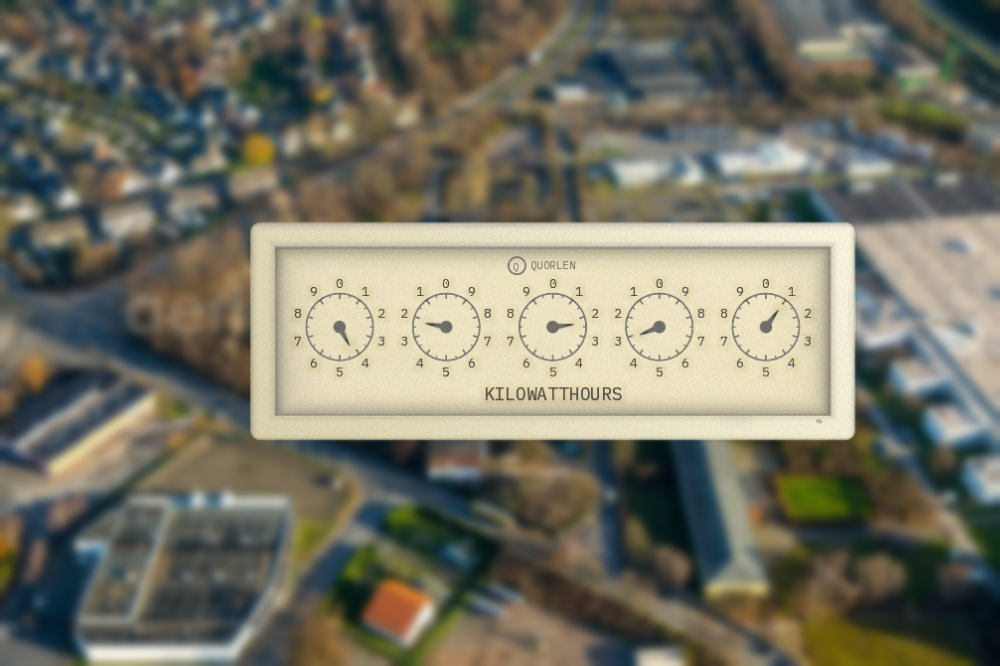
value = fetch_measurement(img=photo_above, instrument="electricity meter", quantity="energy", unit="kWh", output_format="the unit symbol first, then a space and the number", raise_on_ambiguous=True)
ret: kWh 42231
